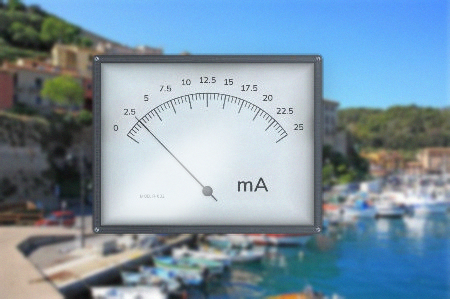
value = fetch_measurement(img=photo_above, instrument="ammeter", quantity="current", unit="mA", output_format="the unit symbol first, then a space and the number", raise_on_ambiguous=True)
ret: mA 2.5
